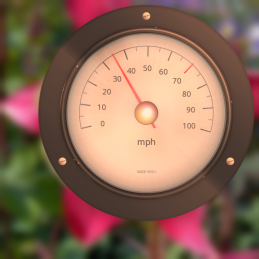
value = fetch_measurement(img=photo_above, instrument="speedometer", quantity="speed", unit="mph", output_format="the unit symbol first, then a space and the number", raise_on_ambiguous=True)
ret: mph 35
